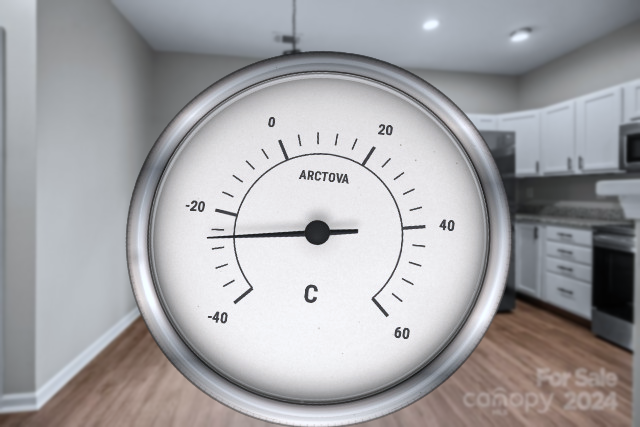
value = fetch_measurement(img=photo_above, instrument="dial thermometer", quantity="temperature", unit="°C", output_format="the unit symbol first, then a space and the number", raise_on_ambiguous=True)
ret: °C -26
